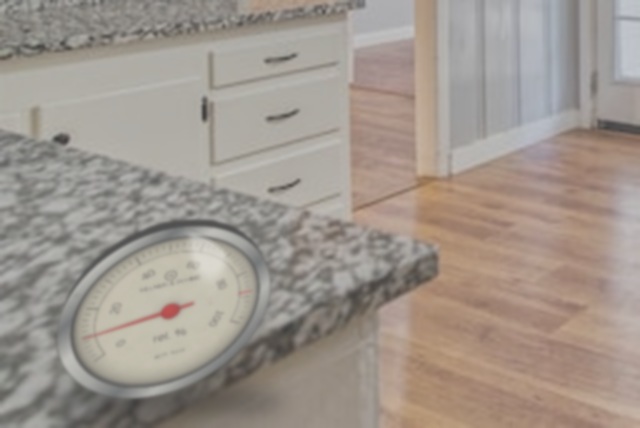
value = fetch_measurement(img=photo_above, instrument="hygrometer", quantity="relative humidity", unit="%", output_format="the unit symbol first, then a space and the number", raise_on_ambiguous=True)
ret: % 10
